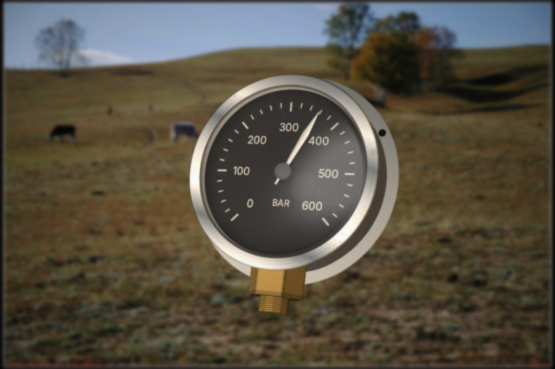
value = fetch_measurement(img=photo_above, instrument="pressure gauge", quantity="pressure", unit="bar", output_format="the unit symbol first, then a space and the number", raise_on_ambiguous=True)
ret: bar 360
